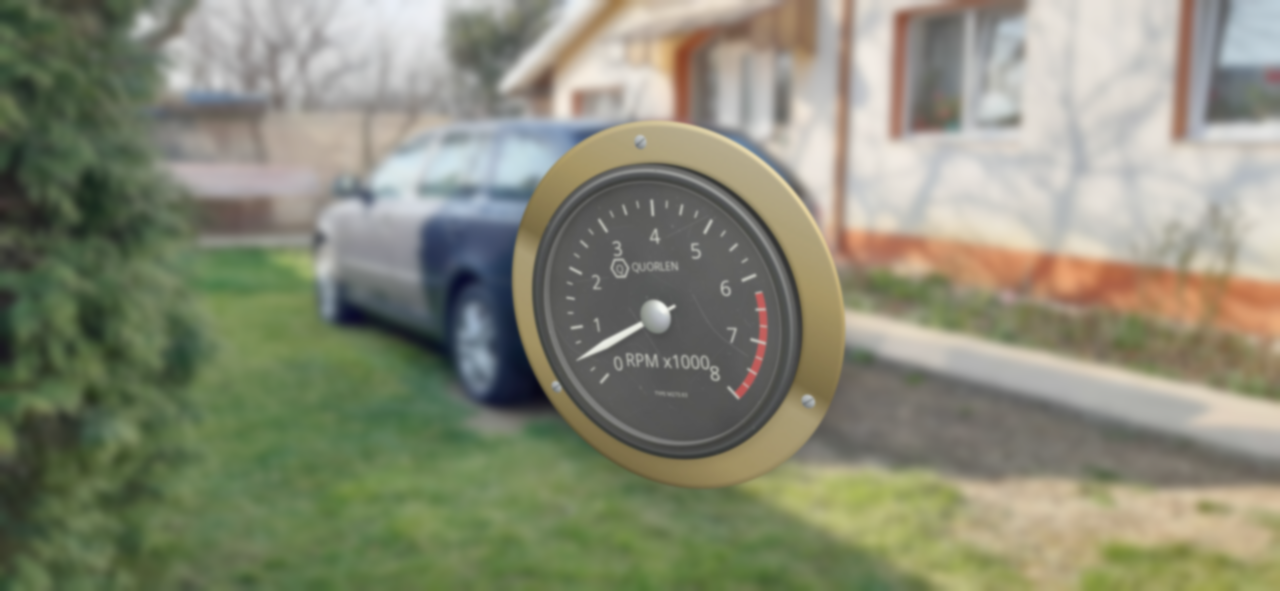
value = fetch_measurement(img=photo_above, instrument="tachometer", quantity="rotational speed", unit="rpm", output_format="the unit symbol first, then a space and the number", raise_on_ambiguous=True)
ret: rpm 500
